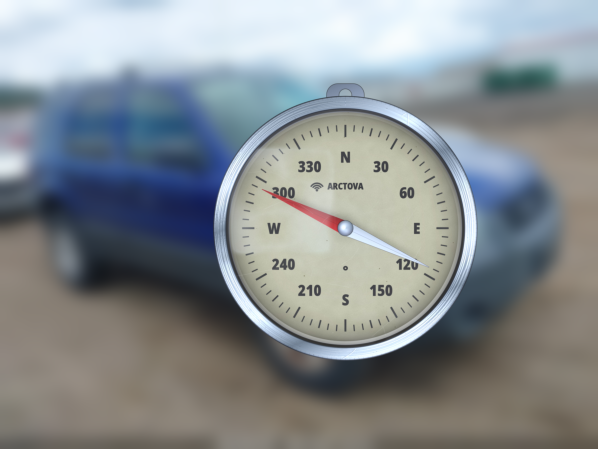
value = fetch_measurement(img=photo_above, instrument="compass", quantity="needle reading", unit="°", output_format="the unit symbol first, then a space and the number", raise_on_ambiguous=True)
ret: ° 295
